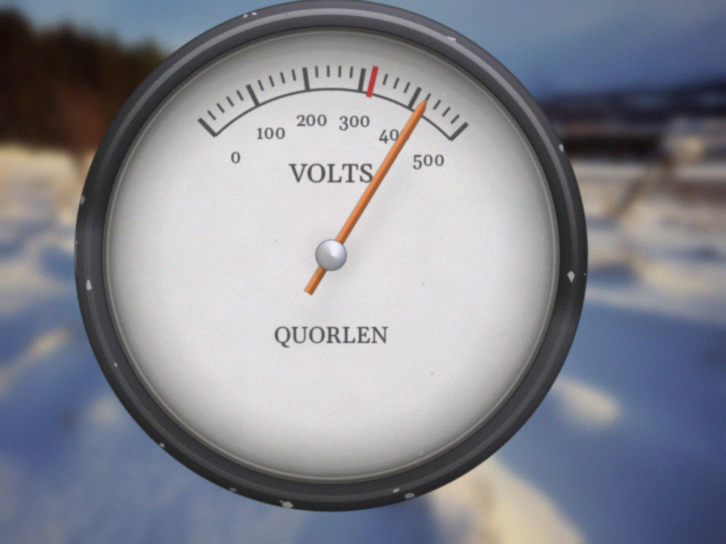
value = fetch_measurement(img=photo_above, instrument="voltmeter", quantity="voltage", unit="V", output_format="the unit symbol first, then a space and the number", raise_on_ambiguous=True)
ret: V 420
